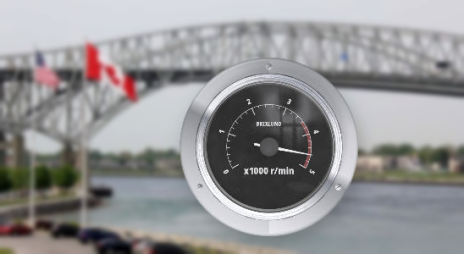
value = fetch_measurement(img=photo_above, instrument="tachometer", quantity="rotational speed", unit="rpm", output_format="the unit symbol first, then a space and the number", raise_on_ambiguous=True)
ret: rpm 4600
